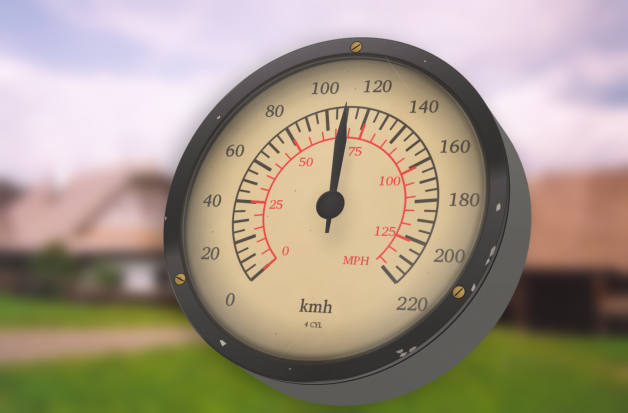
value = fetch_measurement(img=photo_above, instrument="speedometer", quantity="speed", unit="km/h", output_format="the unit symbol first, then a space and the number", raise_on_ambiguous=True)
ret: km/h 110
